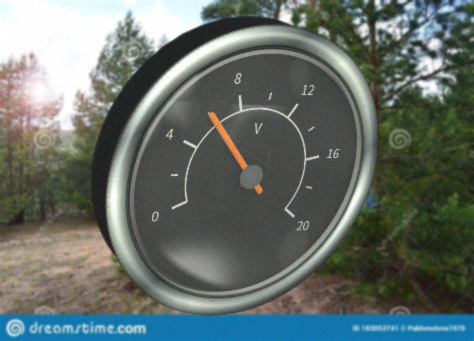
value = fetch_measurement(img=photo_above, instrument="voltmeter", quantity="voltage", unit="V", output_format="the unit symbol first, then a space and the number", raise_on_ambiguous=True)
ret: V 6
